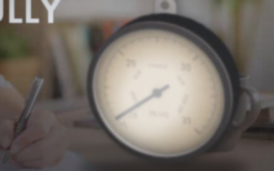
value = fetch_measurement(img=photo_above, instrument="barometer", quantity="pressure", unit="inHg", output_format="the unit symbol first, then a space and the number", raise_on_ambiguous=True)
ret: inHg 28.1
